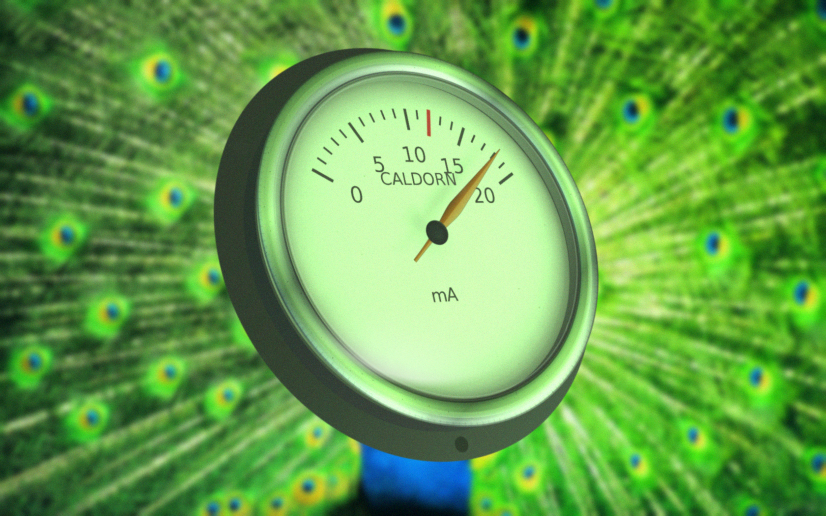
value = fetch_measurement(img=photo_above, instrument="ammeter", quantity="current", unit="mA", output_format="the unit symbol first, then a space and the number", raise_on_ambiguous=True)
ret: mA 18
